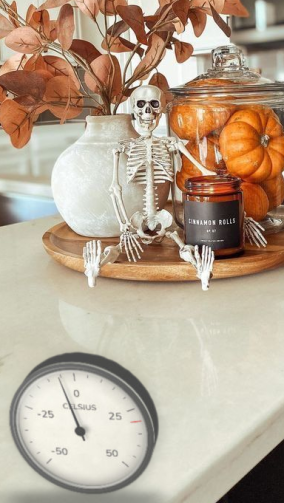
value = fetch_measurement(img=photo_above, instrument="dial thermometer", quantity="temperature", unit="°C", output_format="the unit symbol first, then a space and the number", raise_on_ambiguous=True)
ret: °C -5
